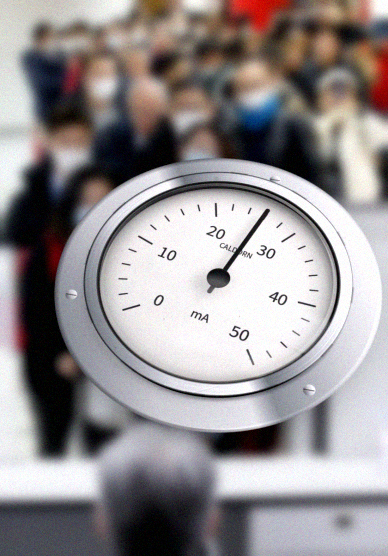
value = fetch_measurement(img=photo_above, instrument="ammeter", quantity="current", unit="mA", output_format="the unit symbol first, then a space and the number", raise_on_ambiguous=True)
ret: mA 26
